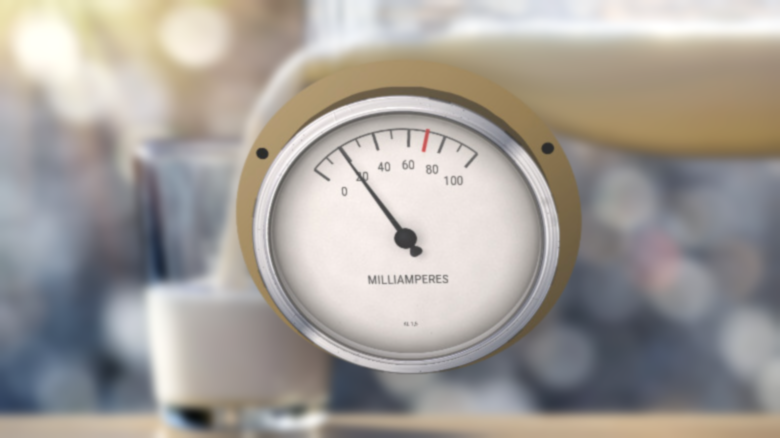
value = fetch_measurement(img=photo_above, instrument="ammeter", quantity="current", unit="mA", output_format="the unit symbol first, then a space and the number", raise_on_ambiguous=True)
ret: mA 20
